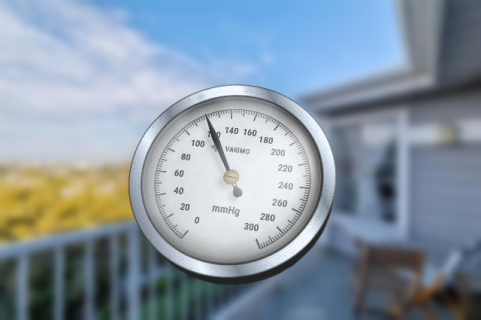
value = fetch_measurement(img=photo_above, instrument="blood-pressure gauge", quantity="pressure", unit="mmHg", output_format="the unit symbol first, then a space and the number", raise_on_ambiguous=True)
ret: mmHg 120
